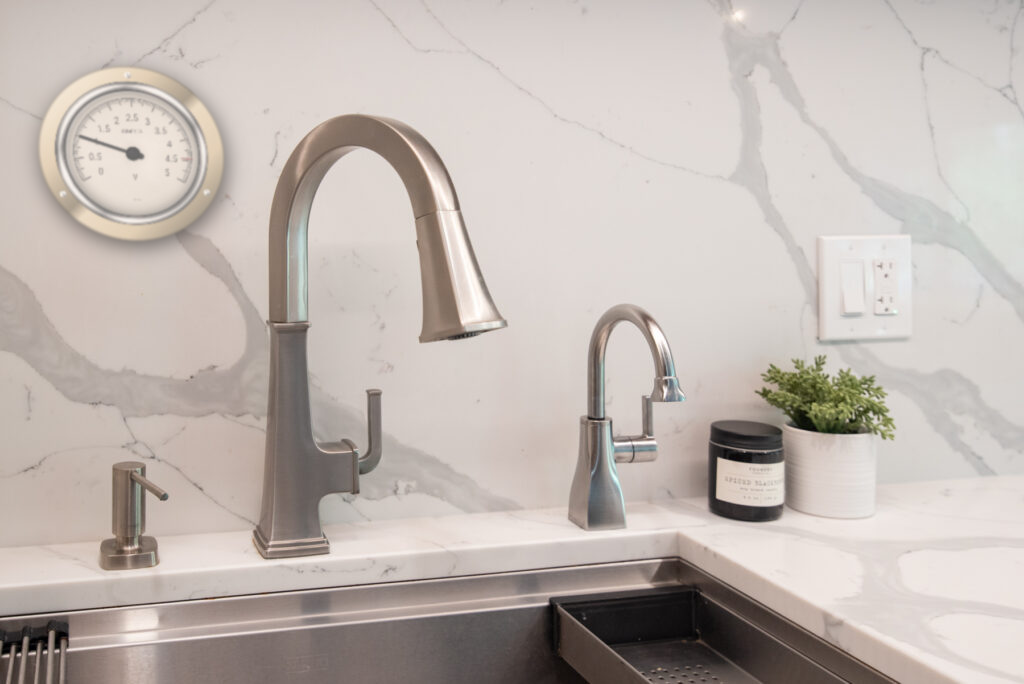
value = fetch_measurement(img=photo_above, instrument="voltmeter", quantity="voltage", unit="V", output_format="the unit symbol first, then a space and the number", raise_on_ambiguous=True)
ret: V 1
